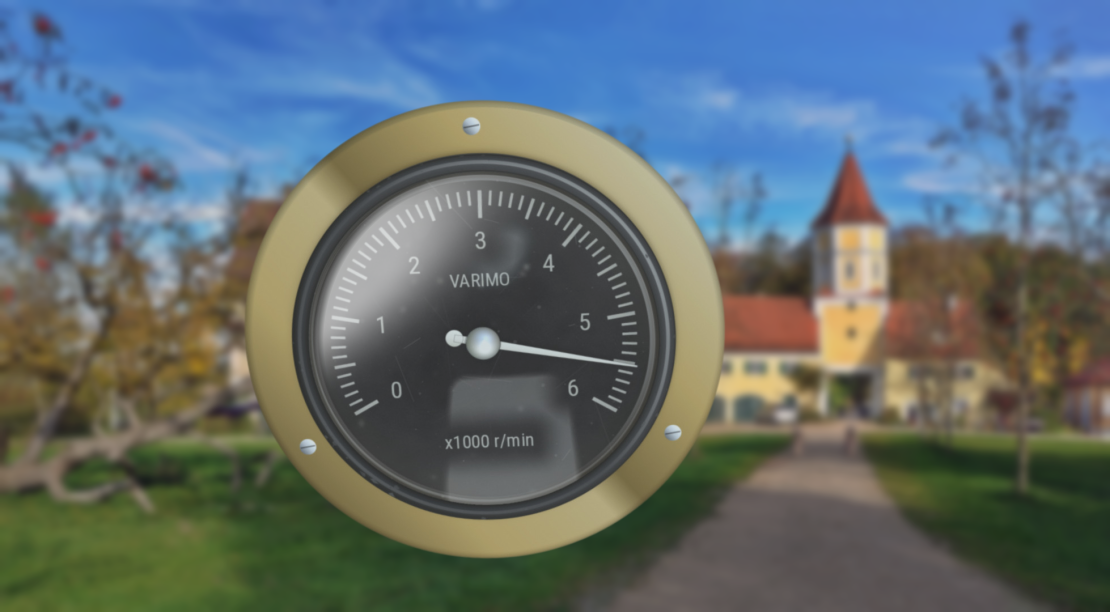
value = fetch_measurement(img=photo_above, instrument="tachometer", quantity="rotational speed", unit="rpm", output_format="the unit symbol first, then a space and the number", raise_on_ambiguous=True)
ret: rpm 5500
